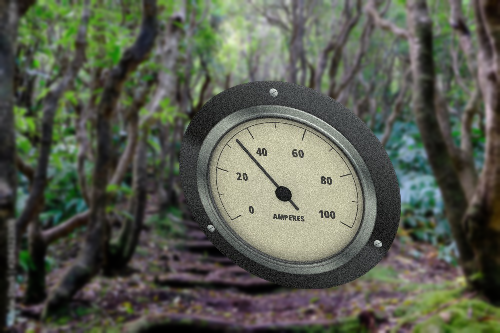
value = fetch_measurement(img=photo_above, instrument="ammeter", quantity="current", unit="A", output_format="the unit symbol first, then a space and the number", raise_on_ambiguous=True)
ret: A 35
